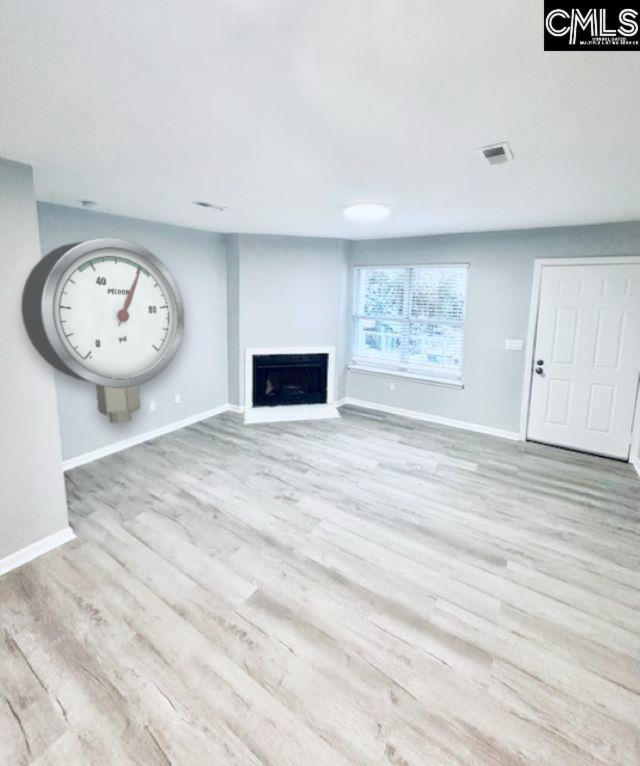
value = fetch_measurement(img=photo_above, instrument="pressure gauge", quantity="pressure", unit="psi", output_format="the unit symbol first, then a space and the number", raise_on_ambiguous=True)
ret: psi 60
